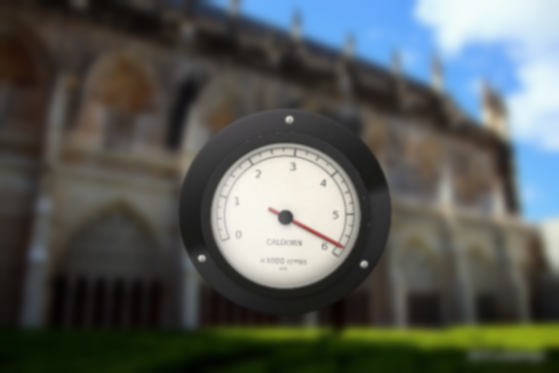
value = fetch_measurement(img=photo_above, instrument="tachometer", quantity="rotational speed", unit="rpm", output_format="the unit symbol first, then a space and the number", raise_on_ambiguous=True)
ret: rpm 5750
